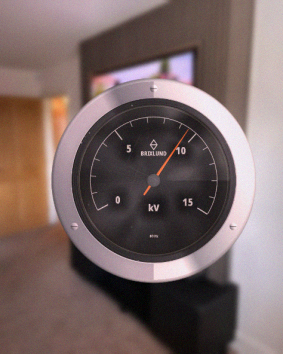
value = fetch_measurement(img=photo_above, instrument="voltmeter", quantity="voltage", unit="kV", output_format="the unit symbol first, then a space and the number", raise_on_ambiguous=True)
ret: kV 9.5
